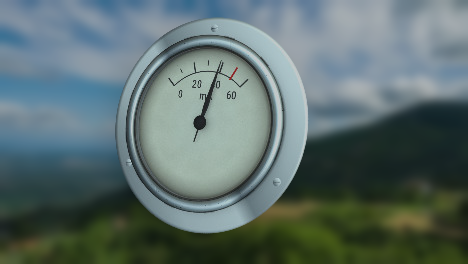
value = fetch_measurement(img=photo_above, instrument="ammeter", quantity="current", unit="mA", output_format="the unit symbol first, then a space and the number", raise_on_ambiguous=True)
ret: mA 40
